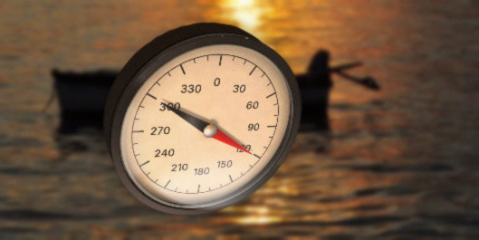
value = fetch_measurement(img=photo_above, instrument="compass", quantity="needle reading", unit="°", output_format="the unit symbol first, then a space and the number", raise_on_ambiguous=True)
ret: ° 120
